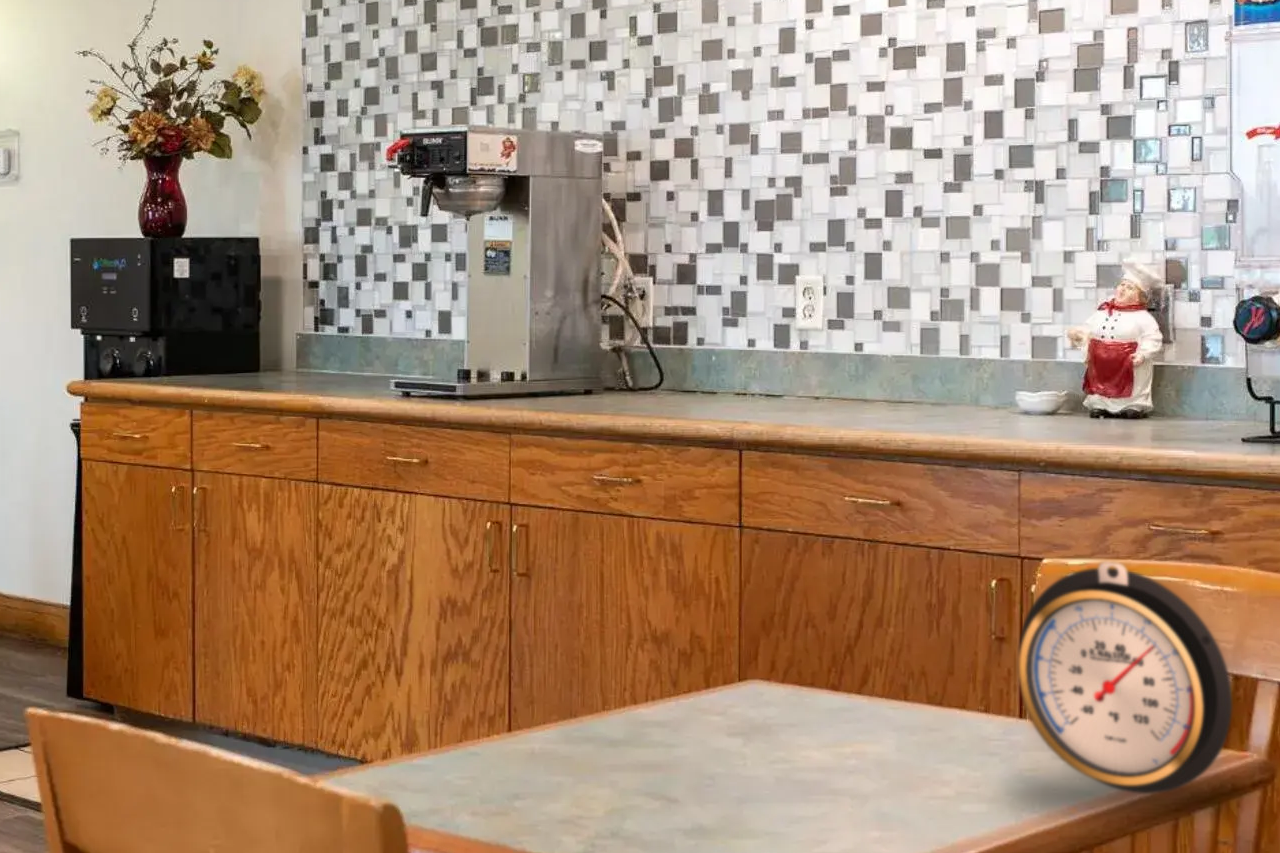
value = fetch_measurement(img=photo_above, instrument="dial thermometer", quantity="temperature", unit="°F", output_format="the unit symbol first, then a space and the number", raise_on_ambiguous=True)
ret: °F 60
